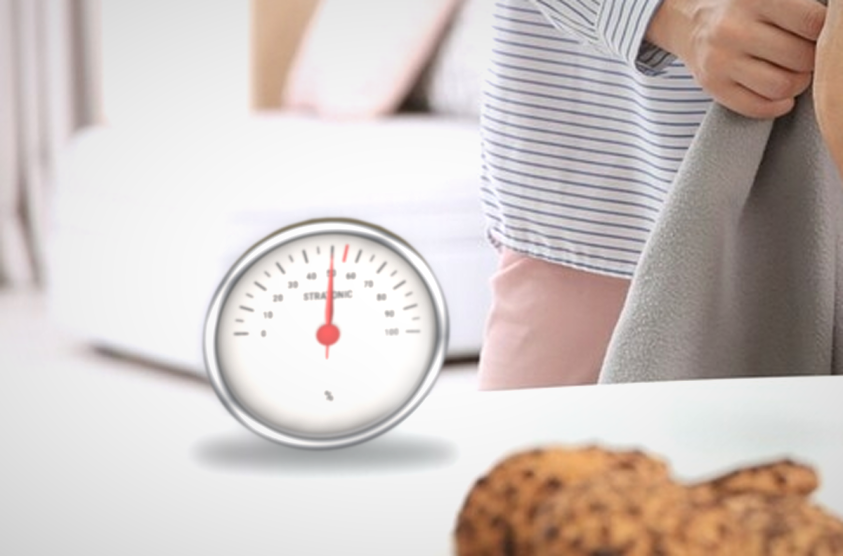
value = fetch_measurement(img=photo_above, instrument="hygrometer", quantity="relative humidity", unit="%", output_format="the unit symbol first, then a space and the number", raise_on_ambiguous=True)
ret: % 50
